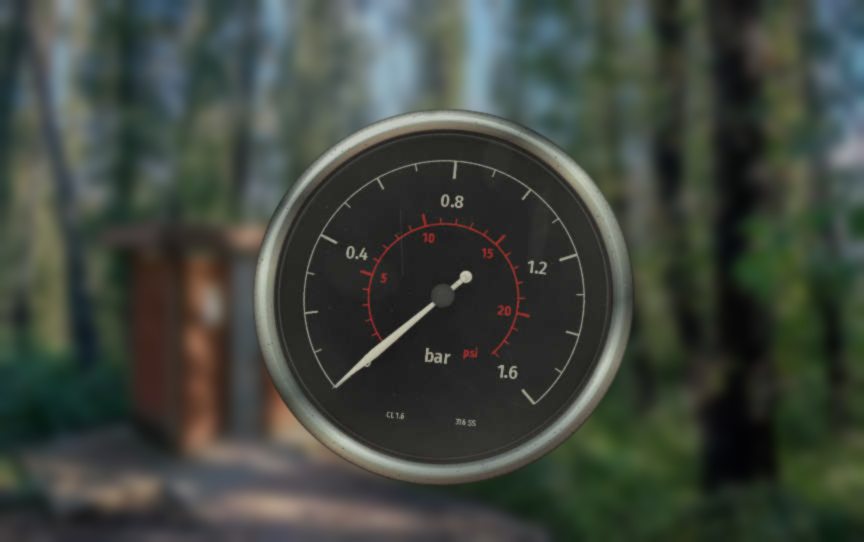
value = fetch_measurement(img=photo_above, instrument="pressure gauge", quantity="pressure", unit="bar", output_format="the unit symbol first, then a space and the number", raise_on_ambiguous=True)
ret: bar 0
